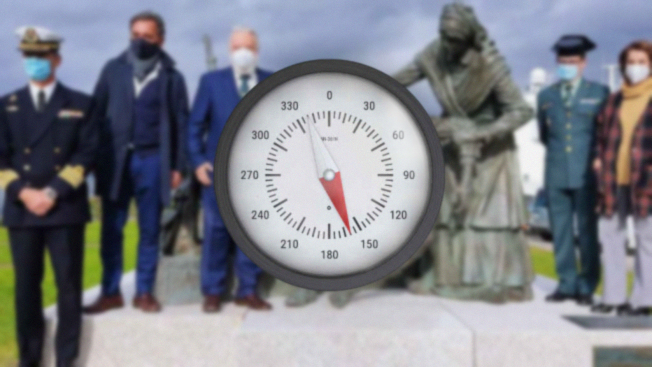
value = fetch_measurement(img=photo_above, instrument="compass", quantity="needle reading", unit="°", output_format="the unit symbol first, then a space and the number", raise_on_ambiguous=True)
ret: ° 160
